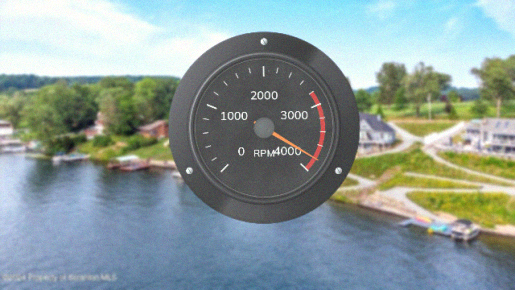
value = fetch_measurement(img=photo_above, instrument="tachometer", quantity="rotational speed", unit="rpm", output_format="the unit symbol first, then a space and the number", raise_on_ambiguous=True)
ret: rpm 3800
